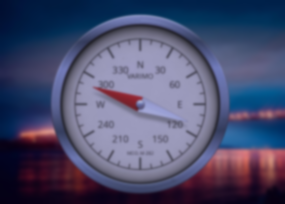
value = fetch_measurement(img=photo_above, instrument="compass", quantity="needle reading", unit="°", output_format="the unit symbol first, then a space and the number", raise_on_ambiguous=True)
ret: ° 290
